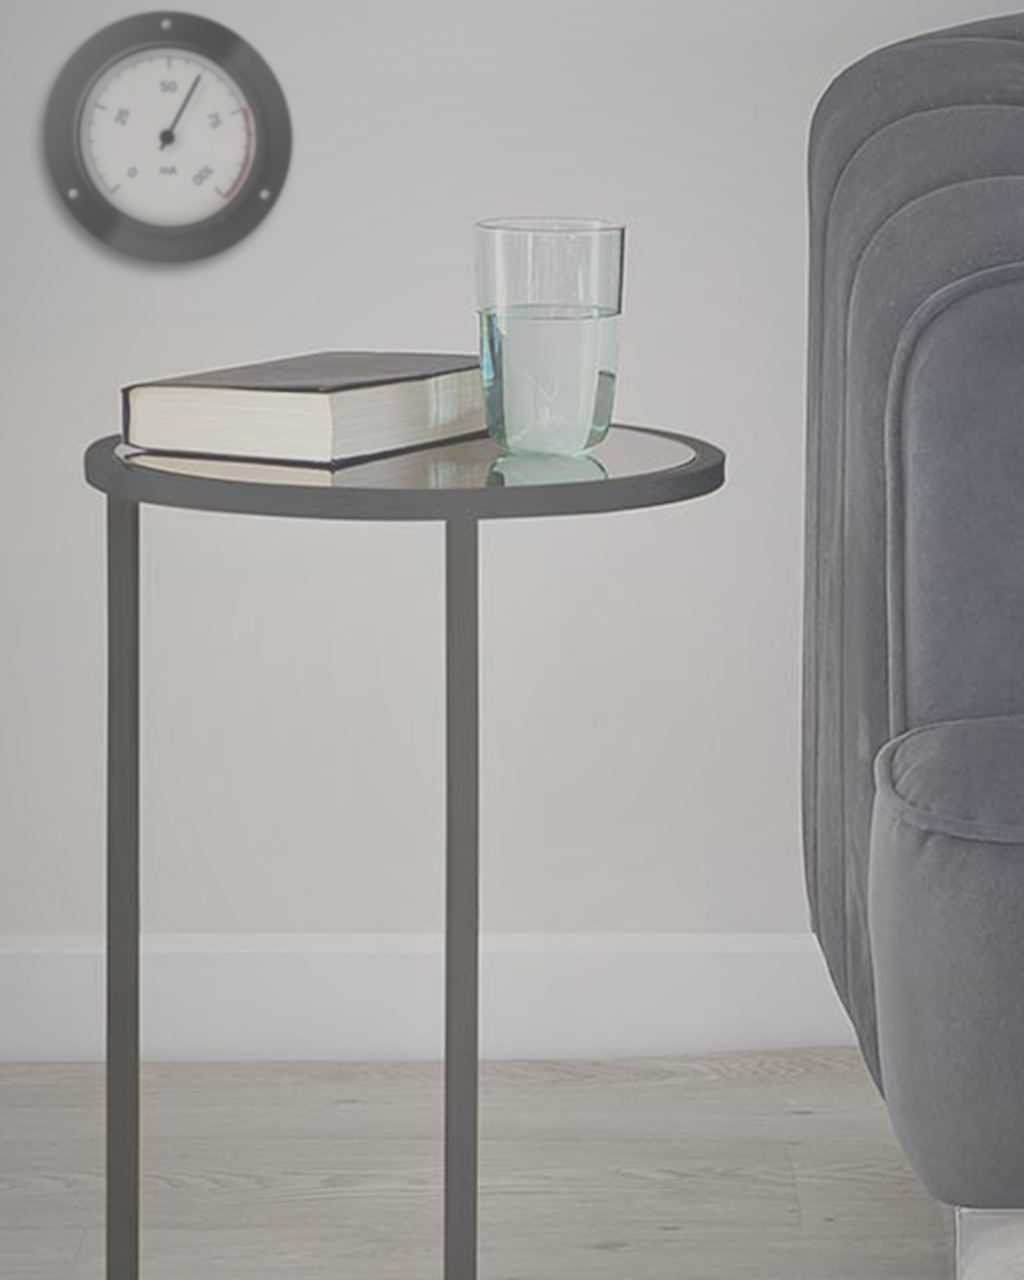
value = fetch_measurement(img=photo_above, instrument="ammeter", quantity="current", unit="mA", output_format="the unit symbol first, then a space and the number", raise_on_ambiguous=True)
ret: mA 60
